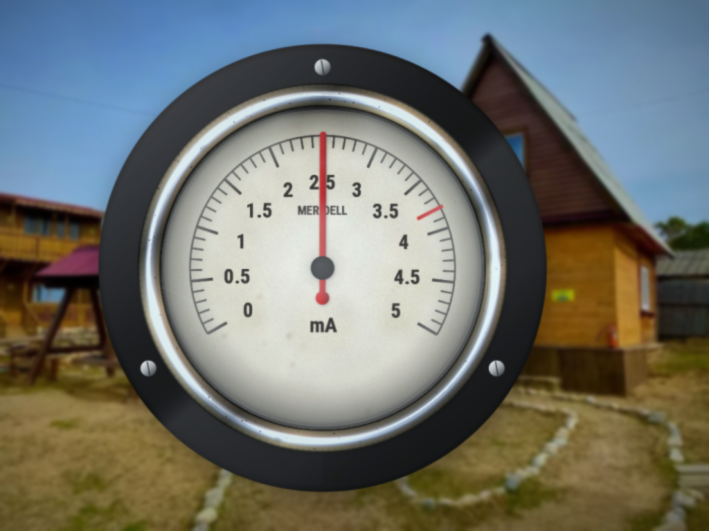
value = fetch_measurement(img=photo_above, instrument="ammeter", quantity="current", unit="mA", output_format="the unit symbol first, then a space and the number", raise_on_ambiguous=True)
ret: mA 2.5
